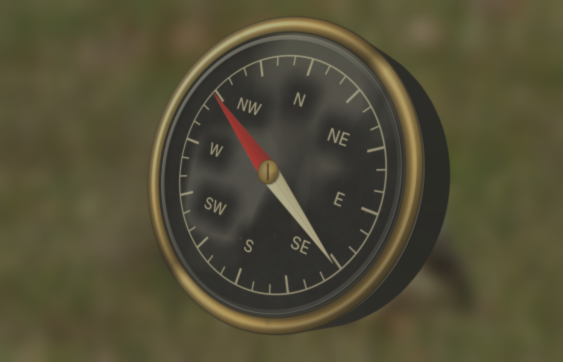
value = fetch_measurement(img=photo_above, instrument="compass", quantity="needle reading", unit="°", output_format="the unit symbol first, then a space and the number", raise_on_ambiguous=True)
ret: ° 300
